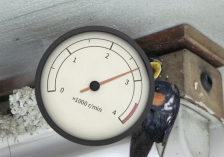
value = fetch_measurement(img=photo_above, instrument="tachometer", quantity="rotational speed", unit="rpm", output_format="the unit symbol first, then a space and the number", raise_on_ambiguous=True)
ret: rpm 2750
